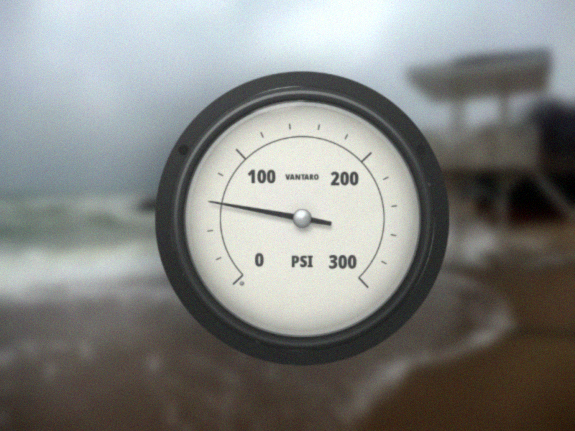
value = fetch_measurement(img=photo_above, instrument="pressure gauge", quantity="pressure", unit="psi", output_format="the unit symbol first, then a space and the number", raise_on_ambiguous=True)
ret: psi 60
